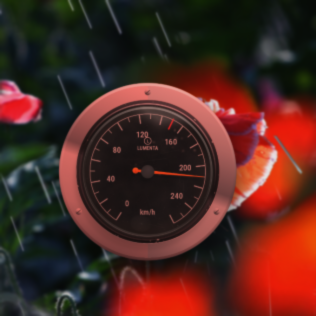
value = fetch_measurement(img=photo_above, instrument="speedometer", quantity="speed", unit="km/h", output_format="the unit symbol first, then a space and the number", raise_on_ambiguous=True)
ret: km/h 210
